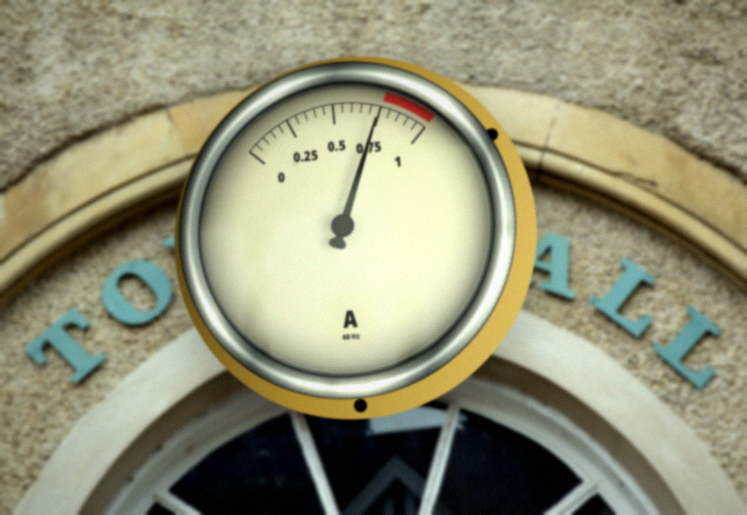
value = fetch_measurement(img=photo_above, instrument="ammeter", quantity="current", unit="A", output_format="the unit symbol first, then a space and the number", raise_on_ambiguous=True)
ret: A 0.75
